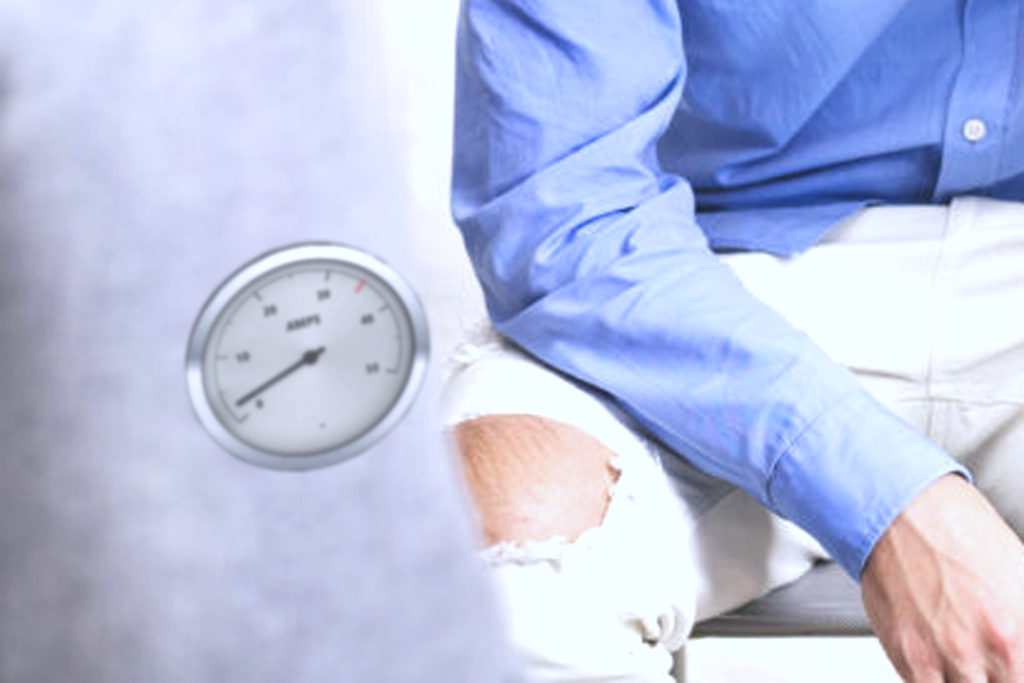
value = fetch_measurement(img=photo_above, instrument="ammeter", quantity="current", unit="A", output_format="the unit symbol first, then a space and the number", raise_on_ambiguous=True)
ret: A 2.5
